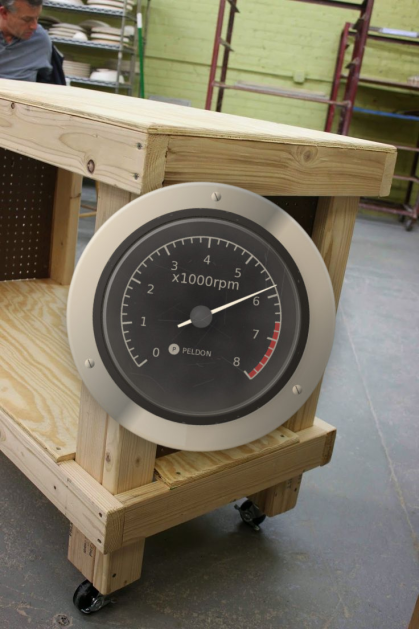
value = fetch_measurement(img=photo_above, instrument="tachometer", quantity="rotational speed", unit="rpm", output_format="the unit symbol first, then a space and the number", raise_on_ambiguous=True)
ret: rpm 5800
